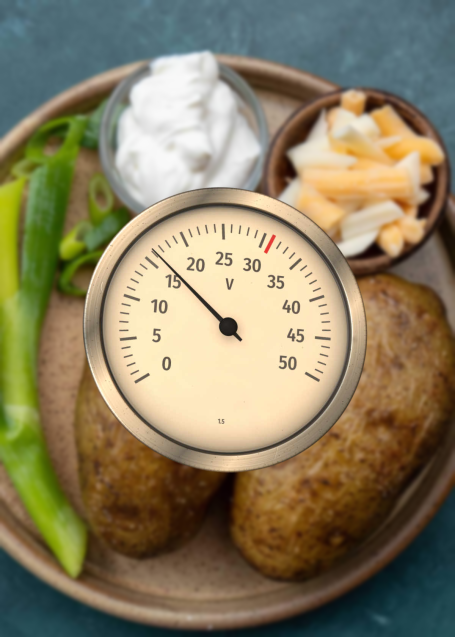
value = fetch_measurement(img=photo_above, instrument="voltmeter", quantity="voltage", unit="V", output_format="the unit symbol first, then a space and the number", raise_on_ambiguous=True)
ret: V 16
